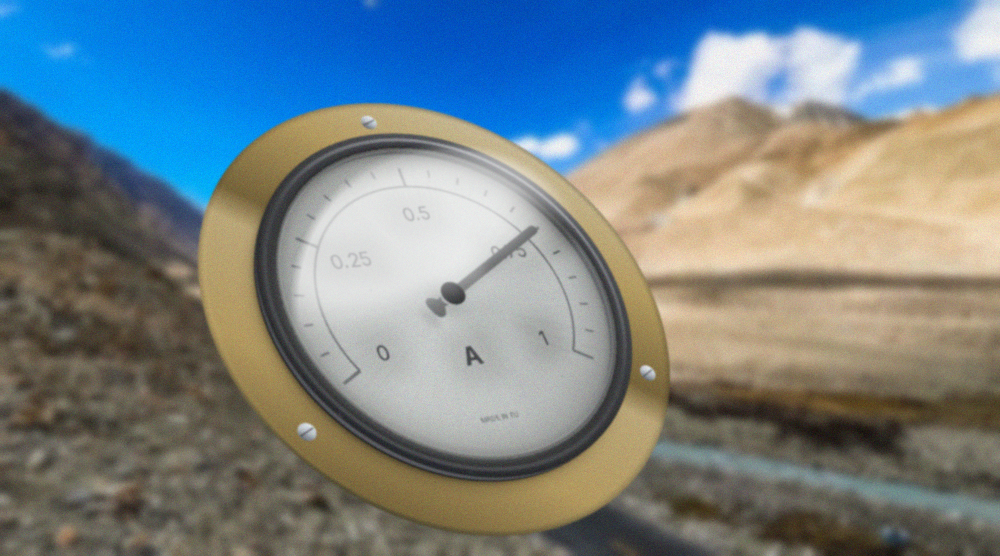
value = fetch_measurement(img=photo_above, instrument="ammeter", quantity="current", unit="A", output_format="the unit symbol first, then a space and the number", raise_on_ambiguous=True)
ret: A 0.75
